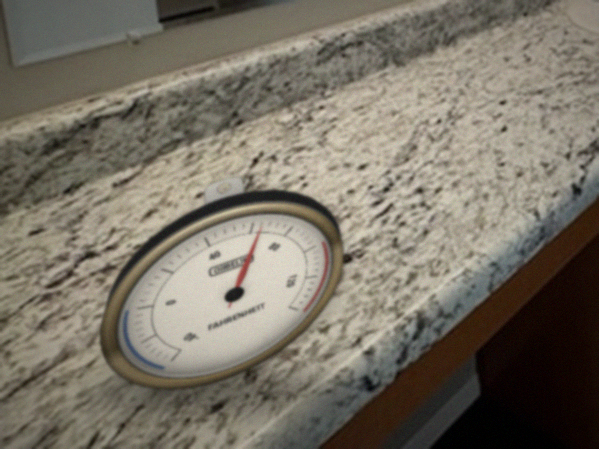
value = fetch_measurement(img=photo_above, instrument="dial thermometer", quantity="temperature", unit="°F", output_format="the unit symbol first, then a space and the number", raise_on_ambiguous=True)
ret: °F 64
